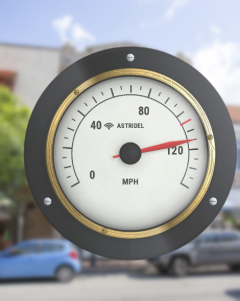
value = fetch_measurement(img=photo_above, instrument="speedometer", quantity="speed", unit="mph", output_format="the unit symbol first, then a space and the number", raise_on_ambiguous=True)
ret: mph 115
